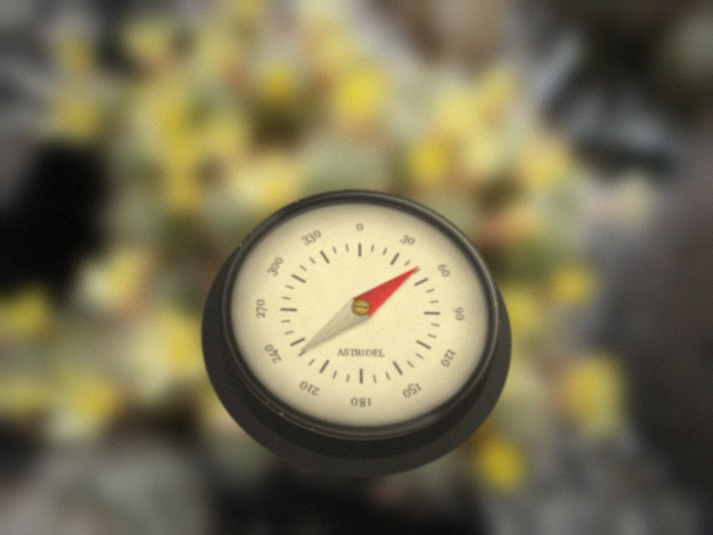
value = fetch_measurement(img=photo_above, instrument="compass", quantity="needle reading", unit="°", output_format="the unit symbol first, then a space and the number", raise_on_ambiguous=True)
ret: ° 50
